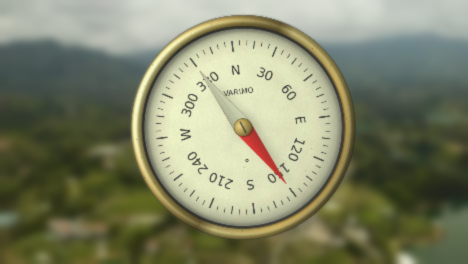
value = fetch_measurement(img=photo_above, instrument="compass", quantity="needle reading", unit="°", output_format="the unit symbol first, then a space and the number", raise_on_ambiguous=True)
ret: ° 150
